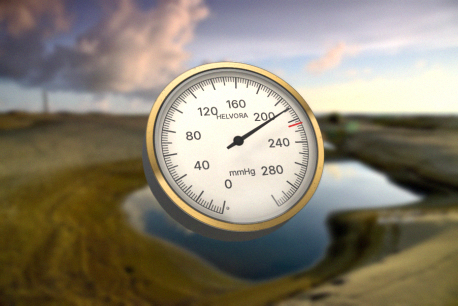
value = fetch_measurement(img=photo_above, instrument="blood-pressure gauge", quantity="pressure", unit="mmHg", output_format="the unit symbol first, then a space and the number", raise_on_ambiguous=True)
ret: mmHg 210
